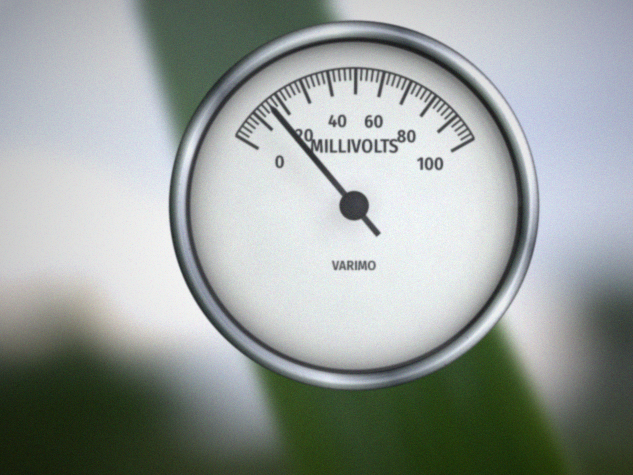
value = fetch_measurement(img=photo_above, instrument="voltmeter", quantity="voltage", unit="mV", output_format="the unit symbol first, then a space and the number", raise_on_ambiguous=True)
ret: mV 16
